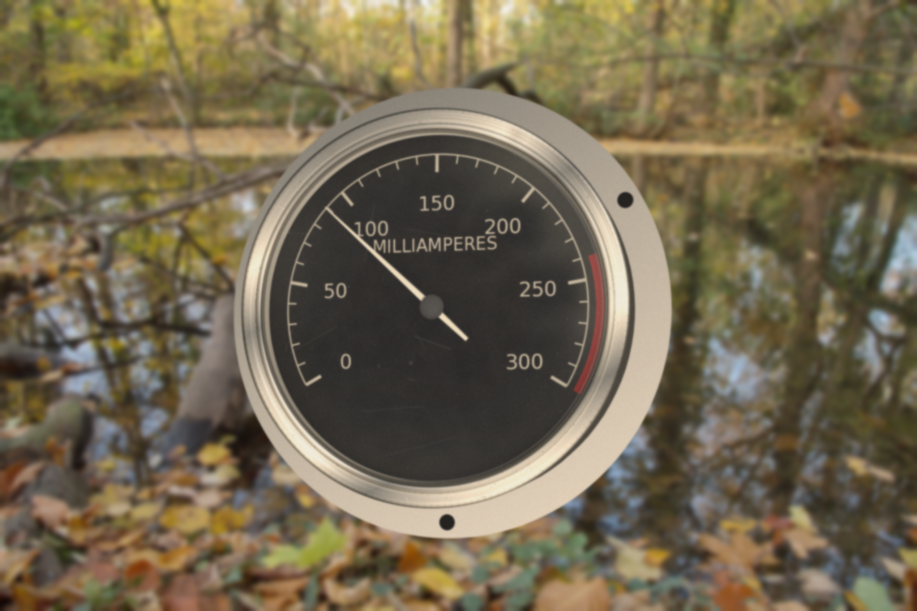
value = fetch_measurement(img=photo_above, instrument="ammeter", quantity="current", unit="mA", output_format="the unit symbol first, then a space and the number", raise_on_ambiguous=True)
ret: mA 90
